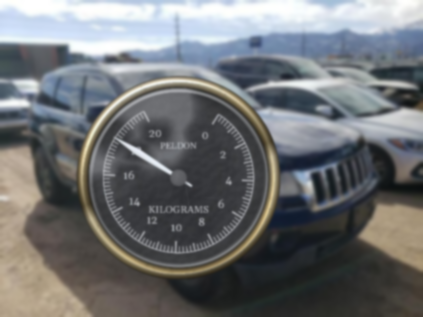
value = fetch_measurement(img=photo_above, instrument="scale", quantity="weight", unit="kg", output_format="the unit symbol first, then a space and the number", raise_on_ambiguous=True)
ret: kg 18
